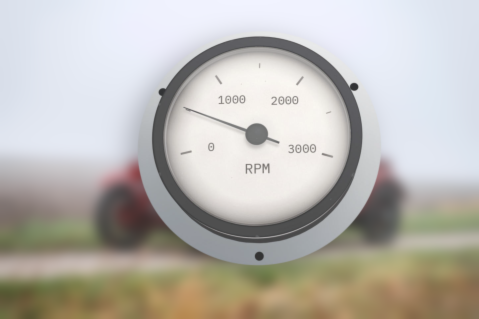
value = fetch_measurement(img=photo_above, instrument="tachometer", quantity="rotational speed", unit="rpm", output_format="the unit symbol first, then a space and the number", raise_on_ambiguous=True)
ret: rpm 500
